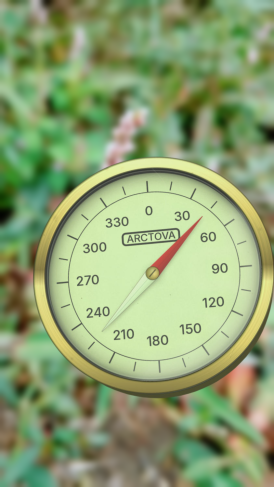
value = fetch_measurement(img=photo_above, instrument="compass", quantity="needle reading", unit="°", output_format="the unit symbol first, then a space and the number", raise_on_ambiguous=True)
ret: ° 45
